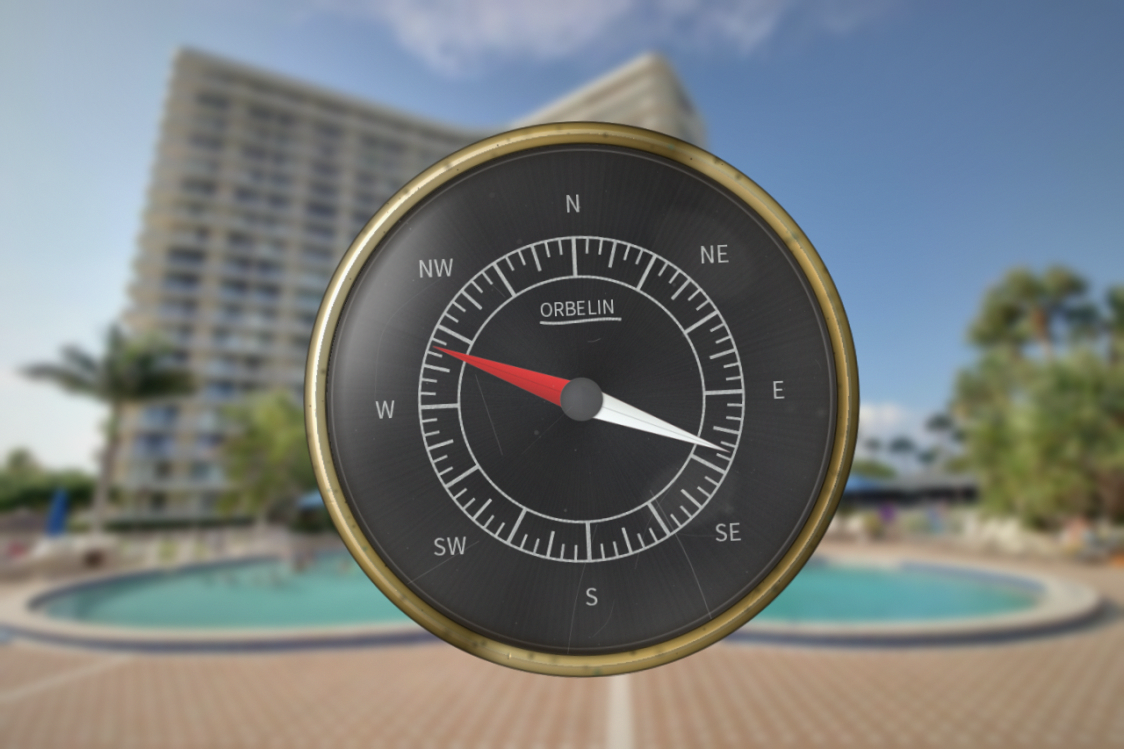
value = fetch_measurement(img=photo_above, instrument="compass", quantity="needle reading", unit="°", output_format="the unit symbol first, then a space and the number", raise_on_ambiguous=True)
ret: ° 292.5
